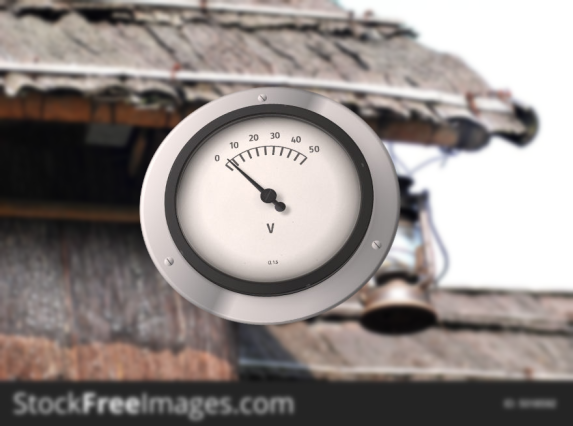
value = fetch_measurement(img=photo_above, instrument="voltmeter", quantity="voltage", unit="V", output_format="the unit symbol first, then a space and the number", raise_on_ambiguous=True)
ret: V 2.5
